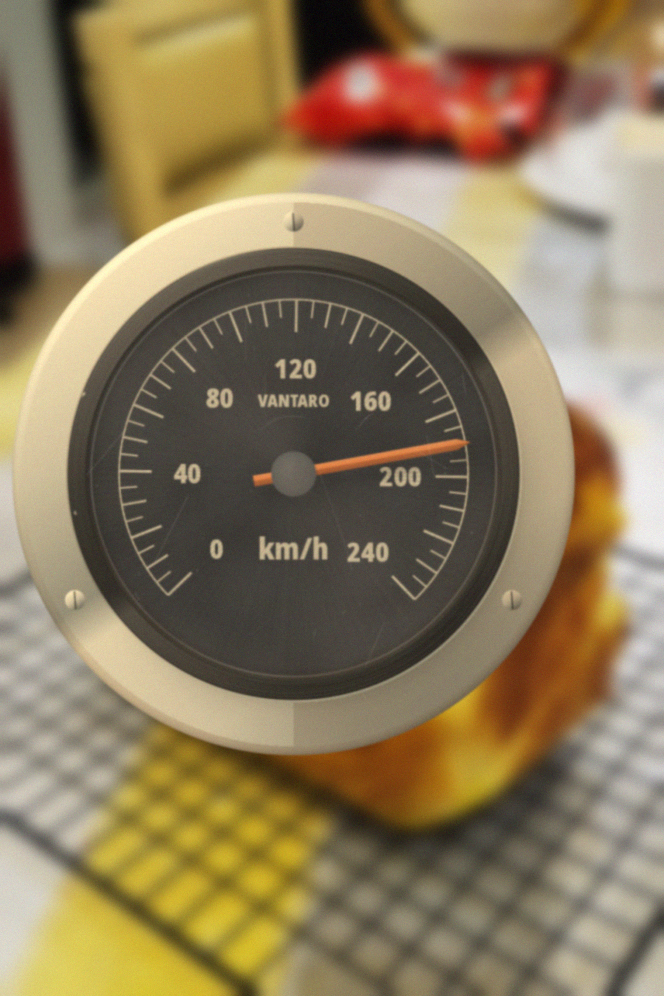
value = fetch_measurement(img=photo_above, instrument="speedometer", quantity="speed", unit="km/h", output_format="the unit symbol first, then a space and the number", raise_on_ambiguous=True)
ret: km/h 190
